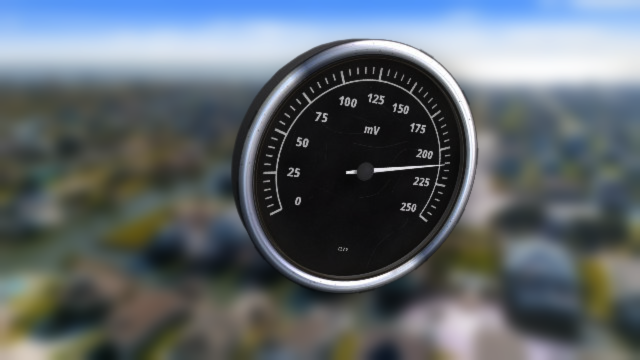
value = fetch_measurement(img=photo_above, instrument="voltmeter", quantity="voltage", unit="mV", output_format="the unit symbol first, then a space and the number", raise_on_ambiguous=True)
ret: mV 210
